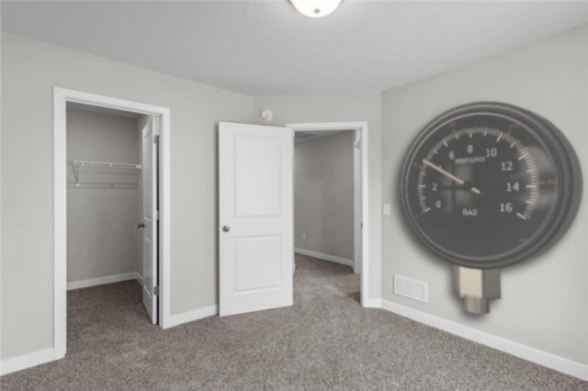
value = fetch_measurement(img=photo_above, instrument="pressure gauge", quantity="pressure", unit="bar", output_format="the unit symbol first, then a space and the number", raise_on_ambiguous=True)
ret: bar 4
